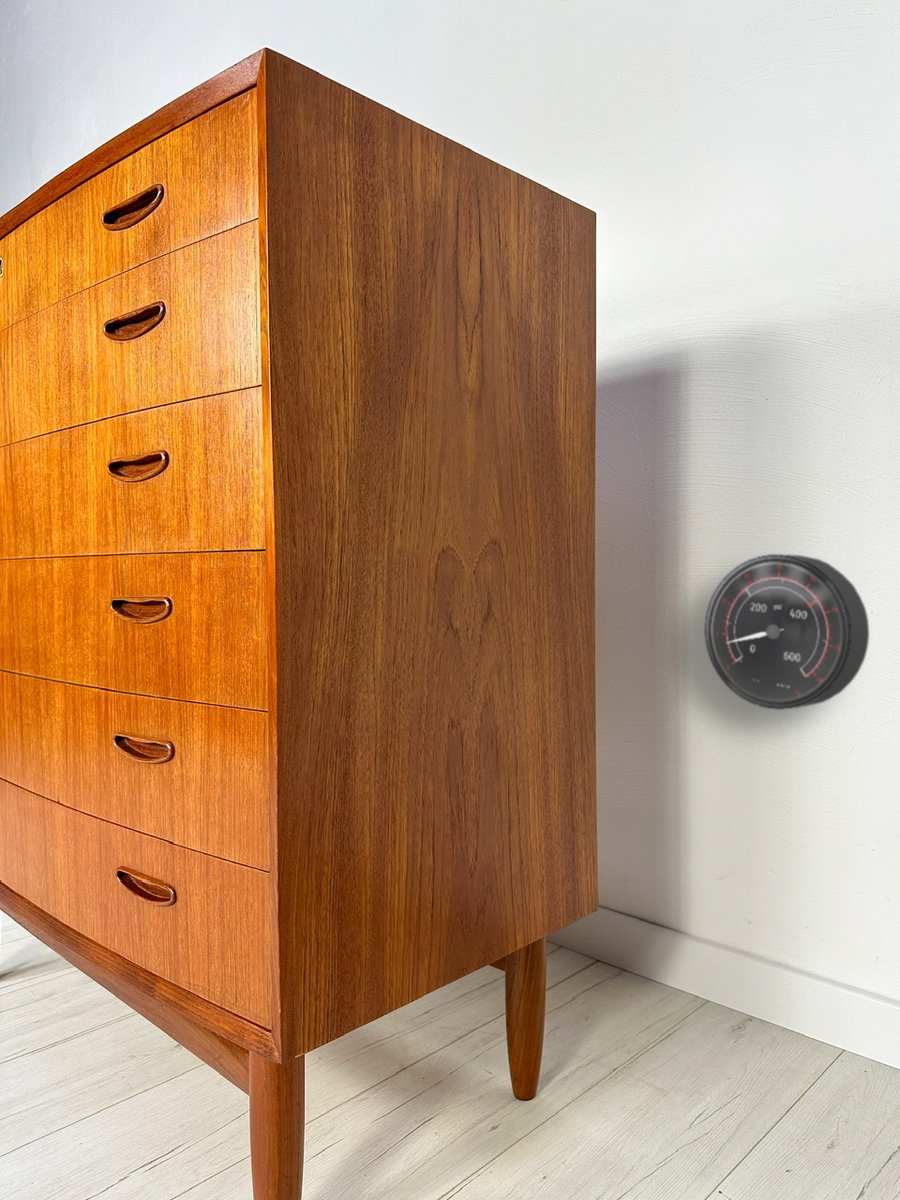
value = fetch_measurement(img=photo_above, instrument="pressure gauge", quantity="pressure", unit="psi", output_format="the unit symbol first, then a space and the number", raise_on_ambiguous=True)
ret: psi 50
